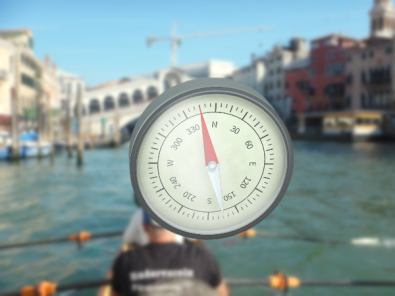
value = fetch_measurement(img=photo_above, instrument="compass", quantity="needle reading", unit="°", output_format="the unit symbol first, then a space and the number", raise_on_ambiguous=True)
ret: ° 345
